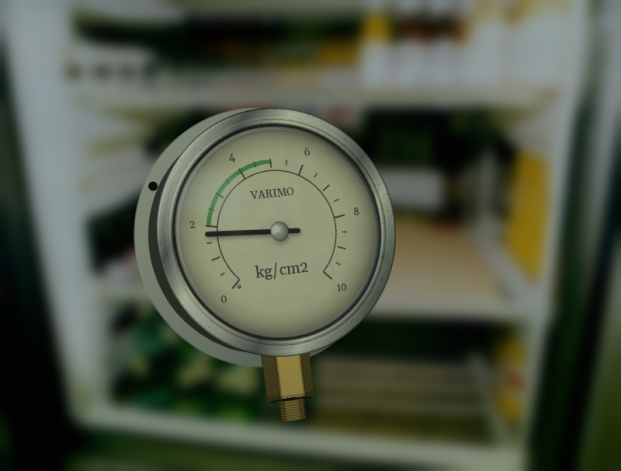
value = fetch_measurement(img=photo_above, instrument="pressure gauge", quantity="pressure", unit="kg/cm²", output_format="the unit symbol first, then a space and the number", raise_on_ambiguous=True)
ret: kg/cm² 1.75
